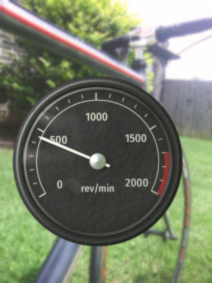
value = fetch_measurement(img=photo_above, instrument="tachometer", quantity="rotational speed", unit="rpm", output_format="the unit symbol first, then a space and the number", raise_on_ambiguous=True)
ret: rpm 450
